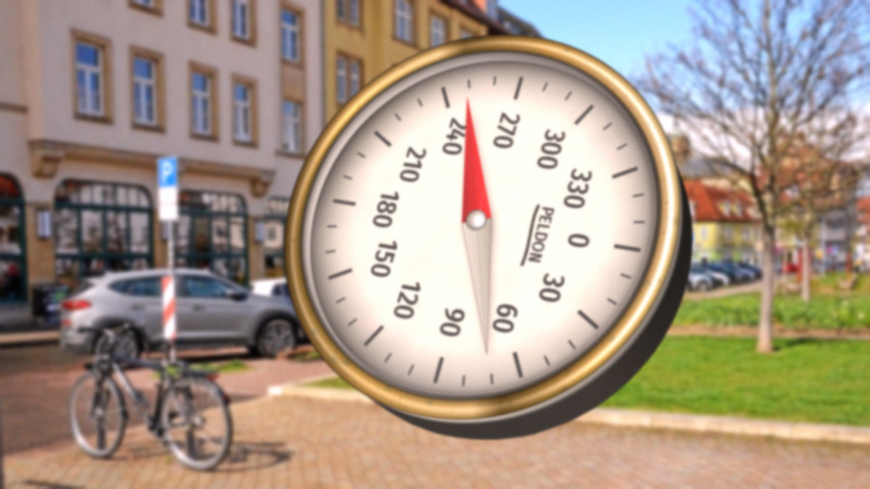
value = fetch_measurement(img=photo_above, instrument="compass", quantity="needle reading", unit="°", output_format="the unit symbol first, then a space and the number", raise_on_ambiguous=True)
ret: ° 250
